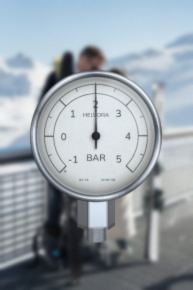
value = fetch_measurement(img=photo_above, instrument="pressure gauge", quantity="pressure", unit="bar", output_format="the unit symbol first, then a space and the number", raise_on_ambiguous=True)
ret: bar 2
